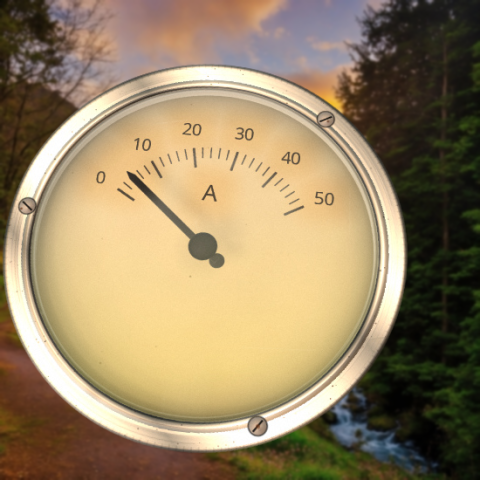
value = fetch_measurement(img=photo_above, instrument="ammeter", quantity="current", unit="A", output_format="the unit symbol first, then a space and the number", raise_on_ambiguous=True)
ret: A 4
